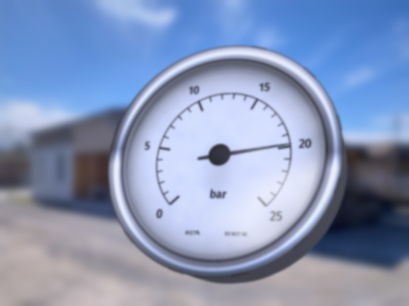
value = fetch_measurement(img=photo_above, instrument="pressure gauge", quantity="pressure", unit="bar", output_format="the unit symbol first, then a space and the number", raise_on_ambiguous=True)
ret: bar 20
